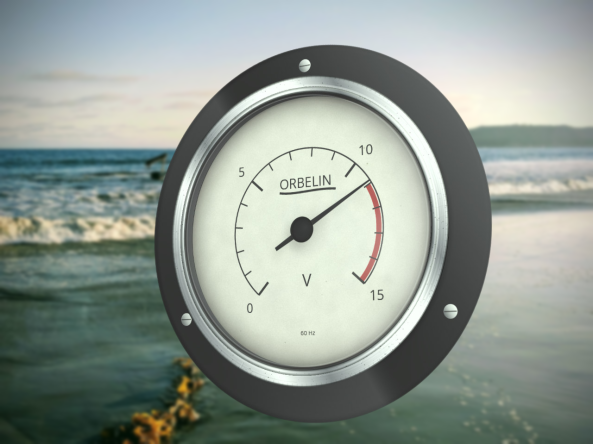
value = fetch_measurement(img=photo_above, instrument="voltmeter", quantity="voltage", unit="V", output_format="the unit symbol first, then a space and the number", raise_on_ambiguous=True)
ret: V 11
